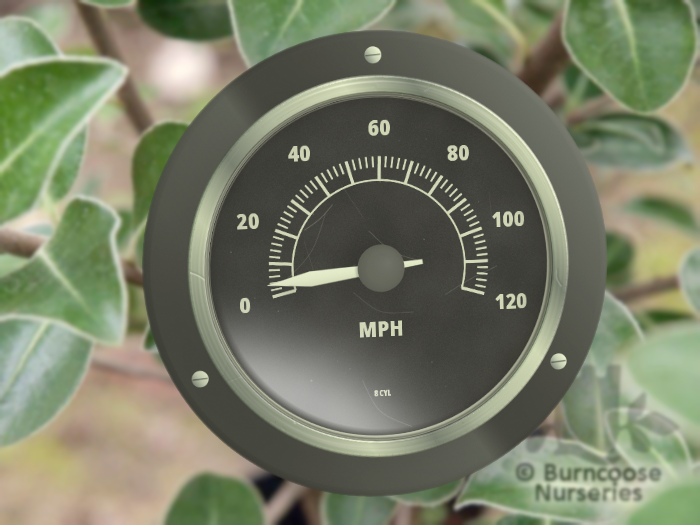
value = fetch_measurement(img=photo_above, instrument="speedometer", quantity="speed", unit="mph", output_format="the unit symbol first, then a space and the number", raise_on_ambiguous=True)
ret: mph 4
